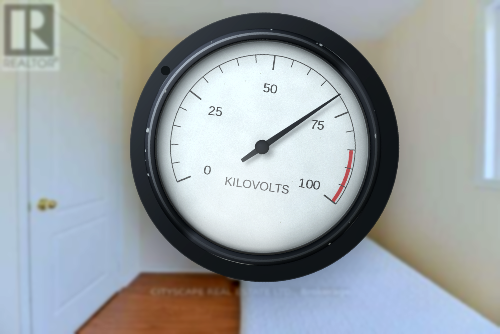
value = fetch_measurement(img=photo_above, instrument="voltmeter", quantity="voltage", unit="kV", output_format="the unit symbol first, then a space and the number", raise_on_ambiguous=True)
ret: kV 70
